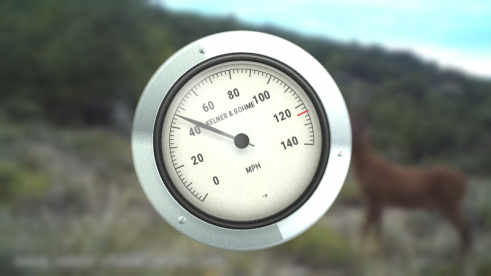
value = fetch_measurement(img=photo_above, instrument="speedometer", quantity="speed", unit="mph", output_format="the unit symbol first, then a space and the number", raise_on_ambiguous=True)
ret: mph 46
